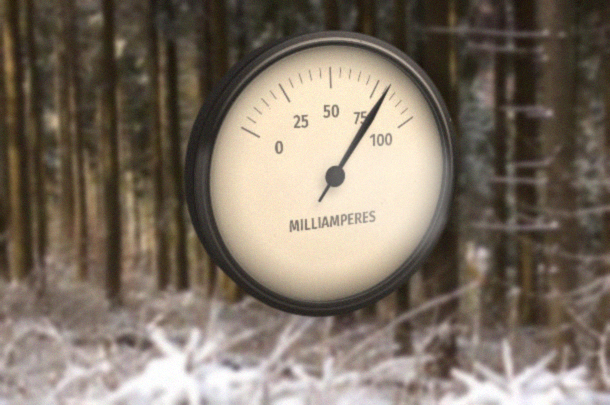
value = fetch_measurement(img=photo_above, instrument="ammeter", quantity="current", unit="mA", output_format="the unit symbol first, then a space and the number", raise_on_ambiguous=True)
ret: mA 80
